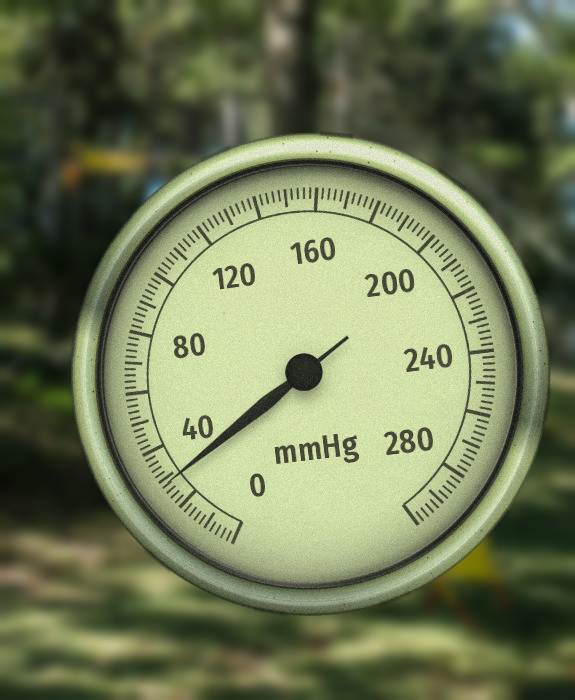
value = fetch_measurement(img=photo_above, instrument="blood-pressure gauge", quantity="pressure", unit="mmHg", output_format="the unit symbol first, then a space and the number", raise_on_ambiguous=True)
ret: mmHg 28
